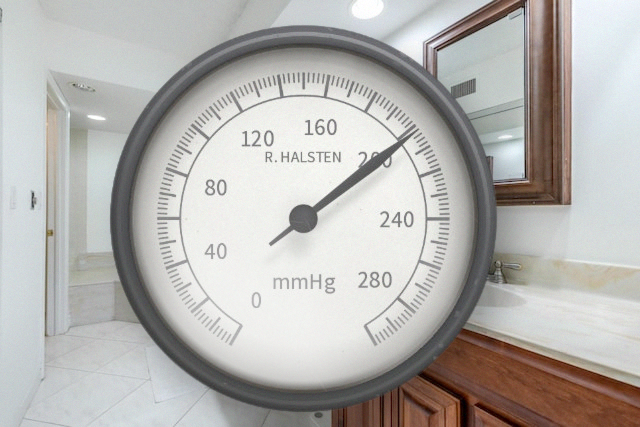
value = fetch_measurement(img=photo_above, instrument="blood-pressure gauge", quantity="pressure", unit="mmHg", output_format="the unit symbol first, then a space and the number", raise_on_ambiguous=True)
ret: mmHg 202
